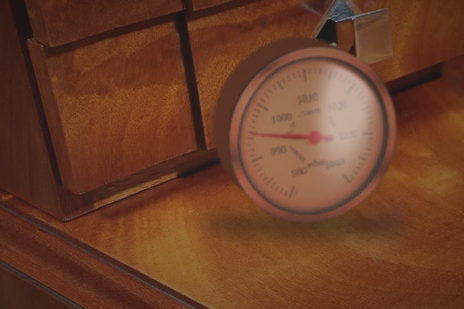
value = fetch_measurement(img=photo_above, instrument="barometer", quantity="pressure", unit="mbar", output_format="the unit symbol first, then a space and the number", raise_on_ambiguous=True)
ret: mbar 995
